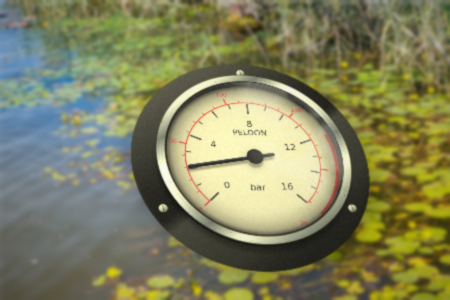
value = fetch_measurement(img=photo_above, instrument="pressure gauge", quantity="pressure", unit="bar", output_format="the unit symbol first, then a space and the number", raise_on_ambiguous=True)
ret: bar 2
